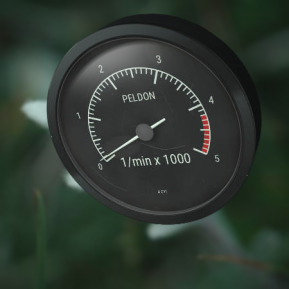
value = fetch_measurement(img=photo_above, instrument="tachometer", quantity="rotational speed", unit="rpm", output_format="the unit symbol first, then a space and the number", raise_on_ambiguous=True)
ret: rpm 100
